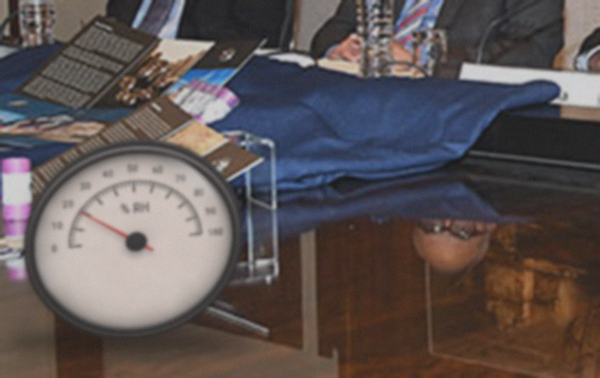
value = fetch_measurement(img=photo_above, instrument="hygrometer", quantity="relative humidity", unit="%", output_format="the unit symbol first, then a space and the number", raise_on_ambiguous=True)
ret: % 20
